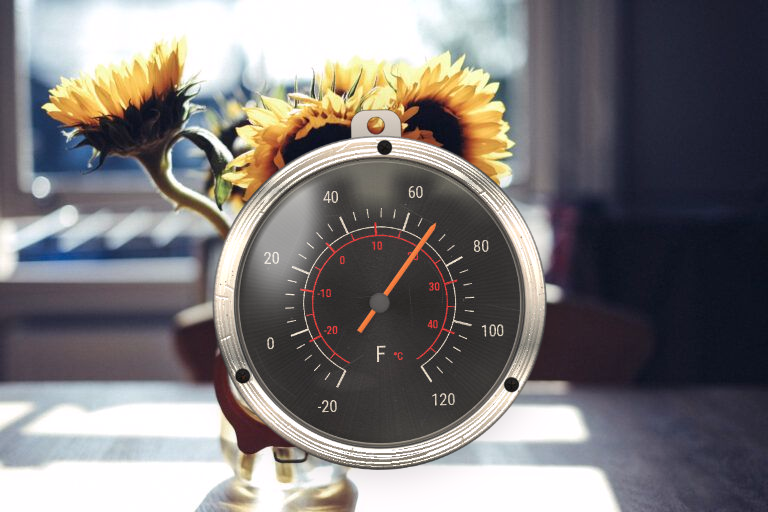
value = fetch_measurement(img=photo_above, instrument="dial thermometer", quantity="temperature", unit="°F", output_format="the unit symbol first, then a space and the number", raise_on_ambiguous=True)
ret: °F 68
